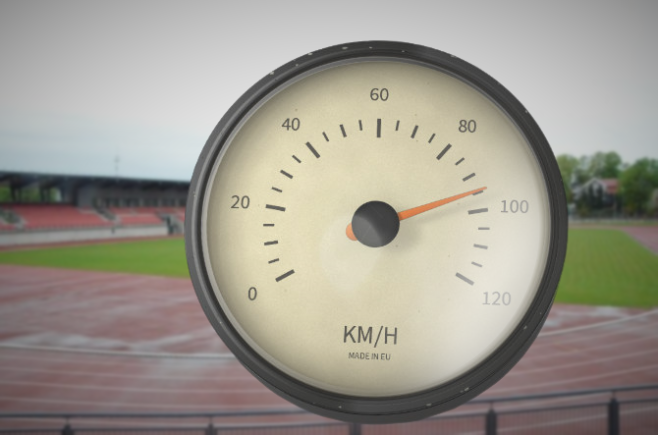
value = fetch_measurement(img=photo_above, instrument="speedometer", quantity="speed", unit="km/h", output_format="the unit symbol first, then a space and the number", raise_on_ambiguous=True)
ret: km/h 95
